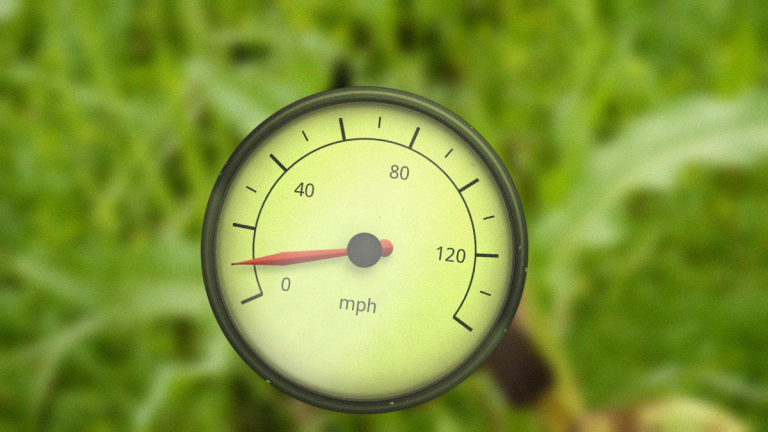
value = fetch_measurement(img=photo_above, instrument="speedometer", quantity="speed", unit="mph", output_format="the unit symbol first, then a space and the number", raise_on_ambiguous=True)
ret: mph 10
